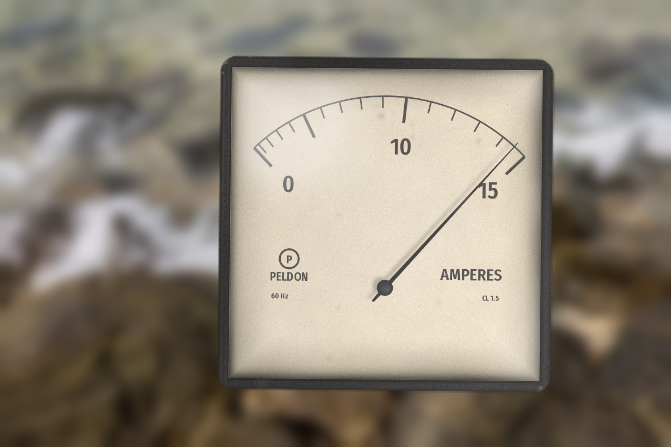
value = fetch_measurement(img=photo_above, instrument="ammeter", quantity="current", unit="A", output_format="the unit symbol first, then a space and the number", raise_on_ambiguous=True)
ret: A 14.5
